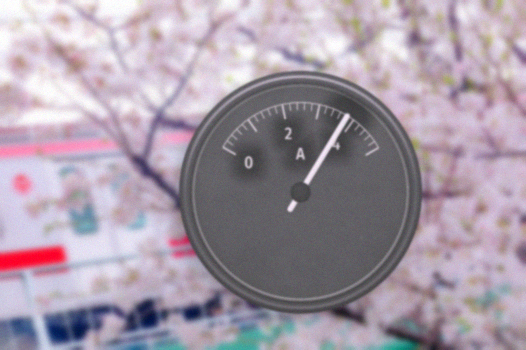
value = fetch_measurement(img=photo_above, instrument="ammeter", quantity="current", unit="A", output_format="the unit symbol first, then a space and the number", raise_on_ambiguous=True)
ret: A 3.8
